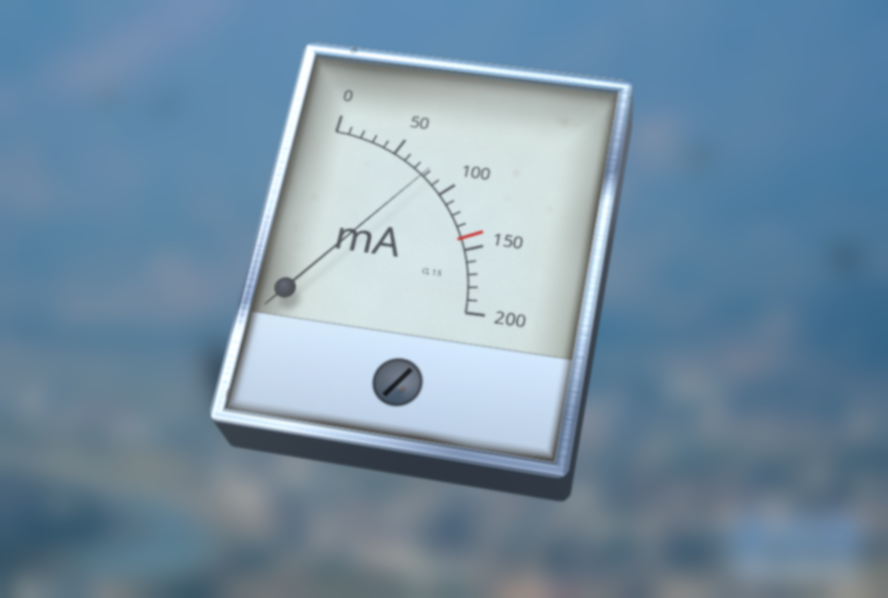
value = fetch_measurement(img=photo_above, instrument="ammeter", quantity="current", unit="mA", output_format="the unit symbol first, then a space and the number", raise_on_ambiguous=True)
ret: mA 80
